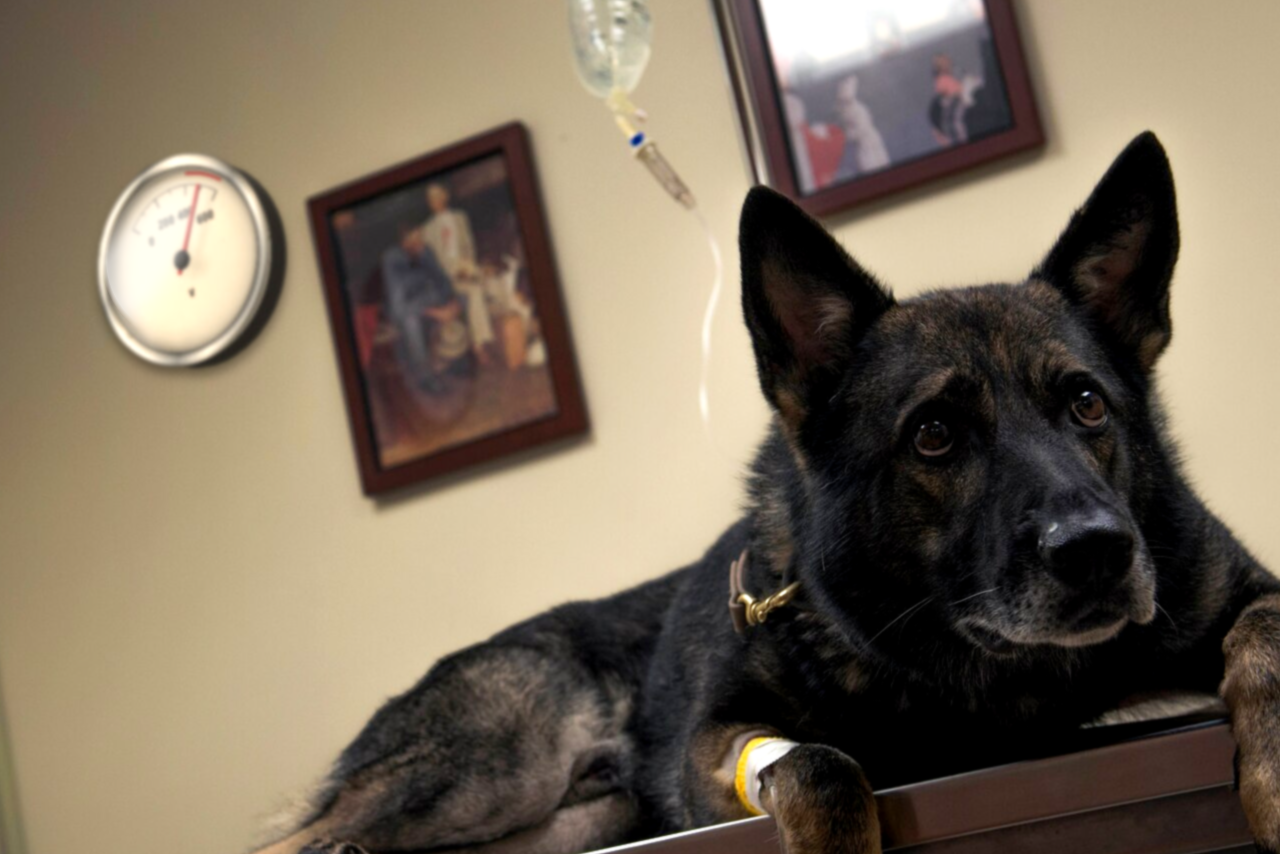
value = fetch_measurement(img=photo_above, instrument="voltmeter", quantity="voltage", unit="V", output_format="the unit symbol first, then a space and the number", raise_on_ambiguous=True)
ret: V 500
